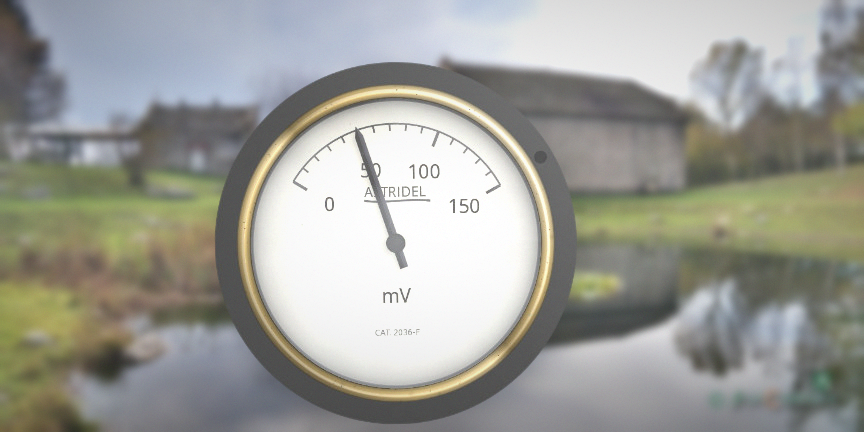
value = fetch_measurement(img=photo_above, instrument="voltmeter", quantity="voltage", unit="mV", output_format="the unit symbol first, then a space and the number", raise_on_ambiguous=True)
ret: mV 50
